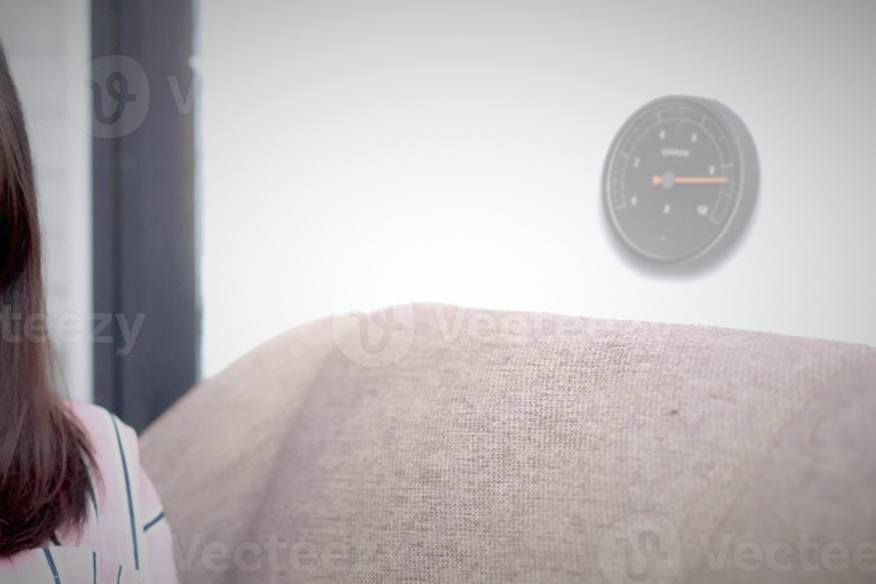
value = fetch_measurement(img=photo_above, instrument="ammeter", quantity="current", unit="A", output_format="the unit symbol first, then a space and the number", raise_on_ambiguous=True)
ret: A 8.5
